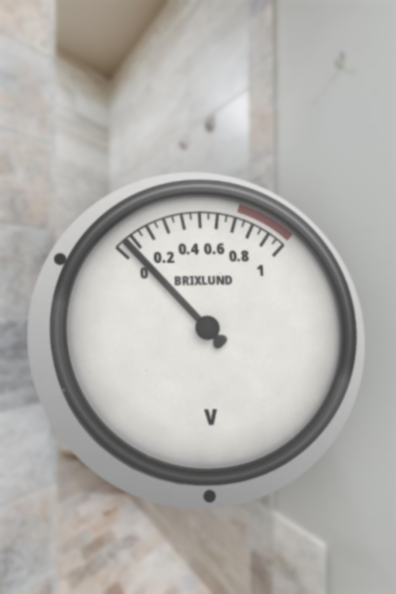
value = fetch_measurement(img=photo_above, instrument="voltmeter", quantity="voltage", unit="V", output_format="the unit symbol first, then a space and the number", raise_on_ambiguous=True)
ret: V 0.05
